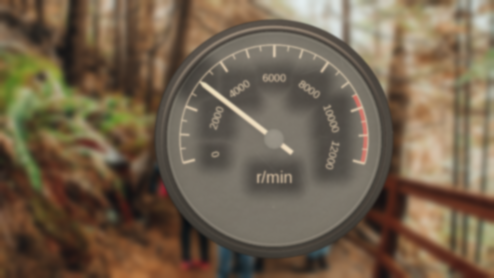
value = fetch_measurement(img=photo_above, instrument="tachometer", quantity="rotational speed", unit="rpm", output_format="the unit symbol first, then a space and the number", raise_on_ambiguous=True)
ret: rpm 3000
